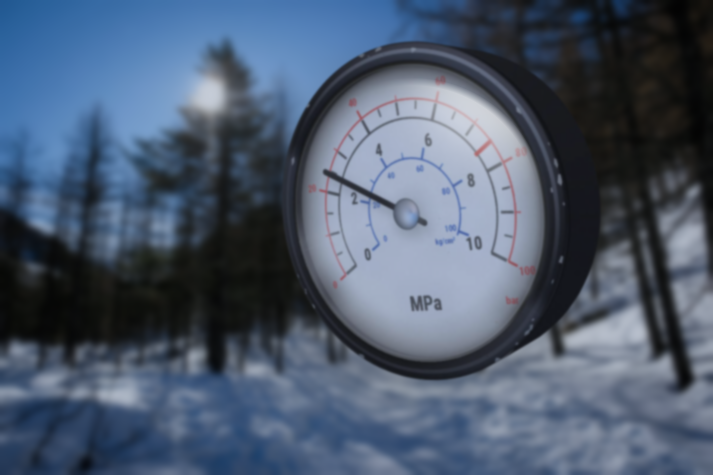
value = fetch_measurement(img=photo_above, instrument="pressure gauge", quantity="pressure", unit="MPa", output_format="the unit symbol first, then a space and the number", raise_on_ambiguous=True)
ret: MPa 2.5
